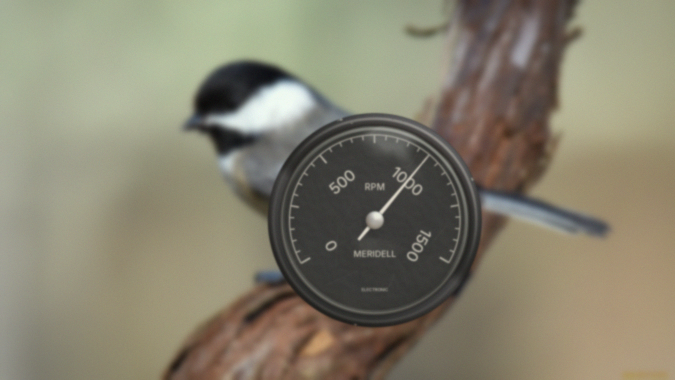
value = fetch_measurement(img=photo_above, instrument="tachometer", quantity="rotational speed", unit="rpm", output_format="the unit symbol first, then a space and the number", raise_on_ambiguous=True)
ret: rpm 1000
